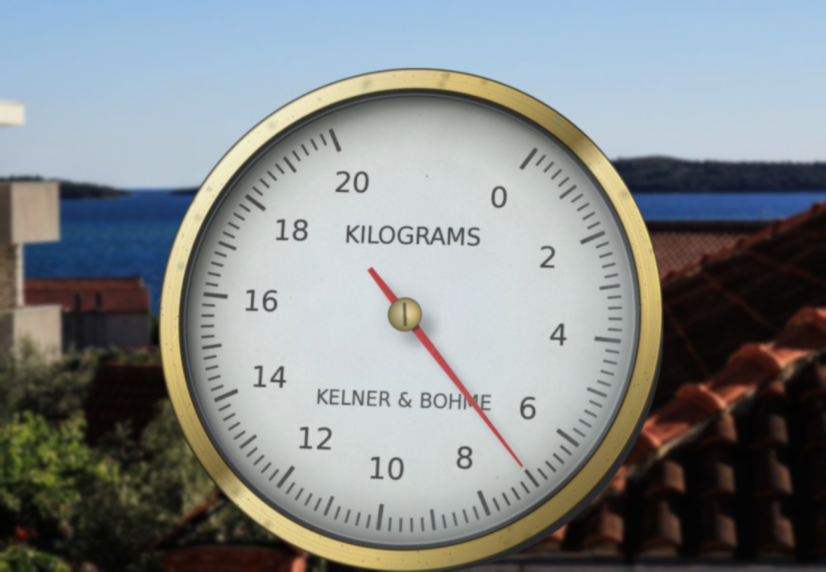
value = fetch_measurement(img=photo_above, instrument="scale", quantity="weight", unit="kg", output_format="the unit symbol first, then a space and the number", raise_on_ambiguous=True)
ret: kg 7
